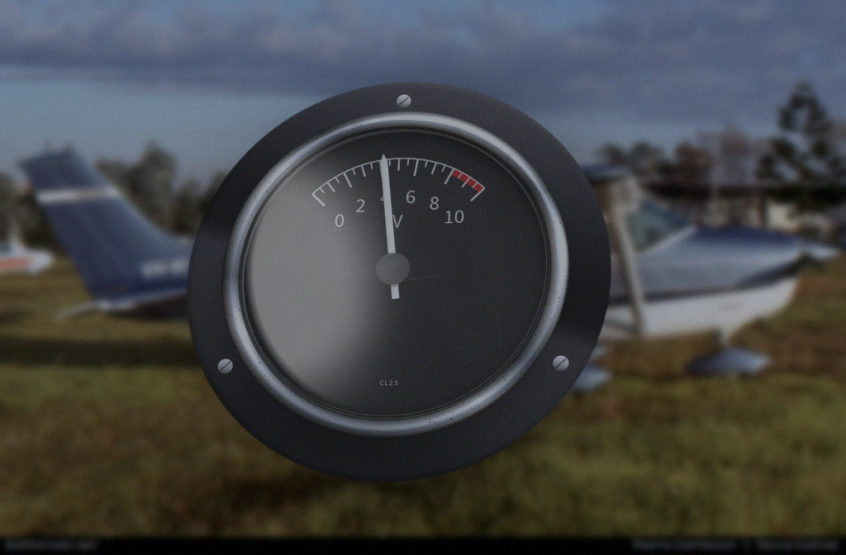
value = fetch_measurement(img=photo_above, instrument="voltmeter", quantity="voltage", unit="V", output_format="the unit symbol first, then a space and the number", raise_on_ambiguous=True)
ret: V 4.25
